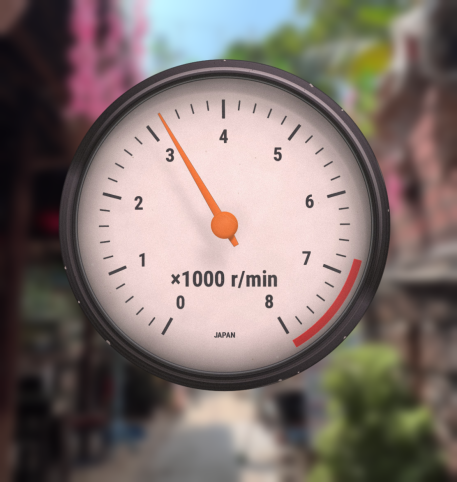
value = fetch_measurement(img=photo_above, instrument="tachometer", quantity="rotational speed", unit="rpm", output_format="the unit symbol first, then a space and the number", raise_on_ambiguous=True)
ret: rpm 3200
